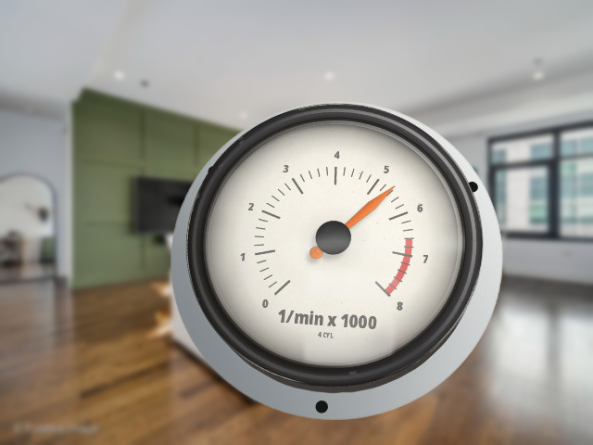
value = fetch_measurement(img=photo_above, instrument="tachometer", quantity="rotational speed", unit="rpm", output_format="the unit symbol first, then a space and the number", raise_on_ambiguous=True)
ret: rpm 5400
